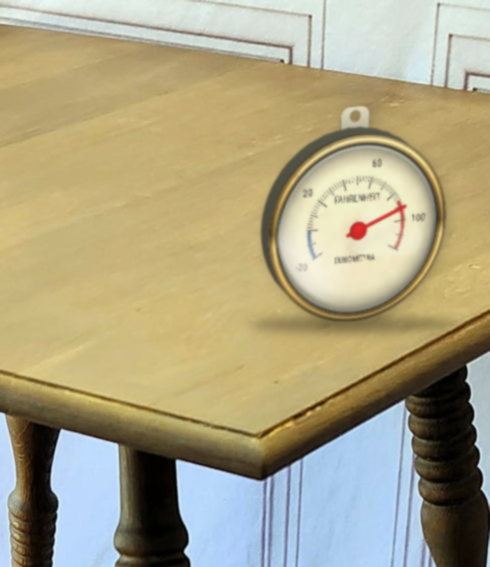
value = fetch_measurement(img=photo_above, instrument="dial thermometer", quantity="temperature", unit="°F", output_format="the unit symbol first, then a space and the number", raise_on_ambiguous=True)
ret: °F 90
